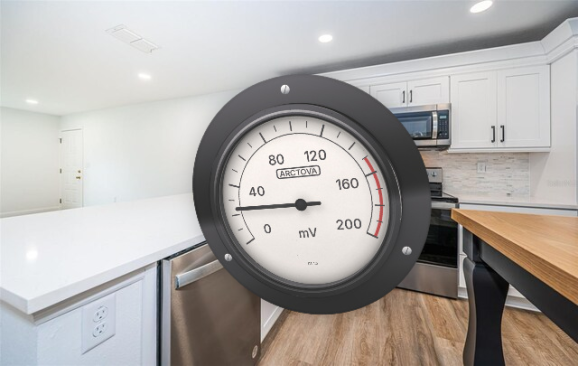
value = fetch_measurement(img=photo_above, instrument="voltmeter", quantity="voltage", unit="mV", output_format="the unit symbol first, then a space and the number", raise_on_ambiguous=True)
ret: mV 25
